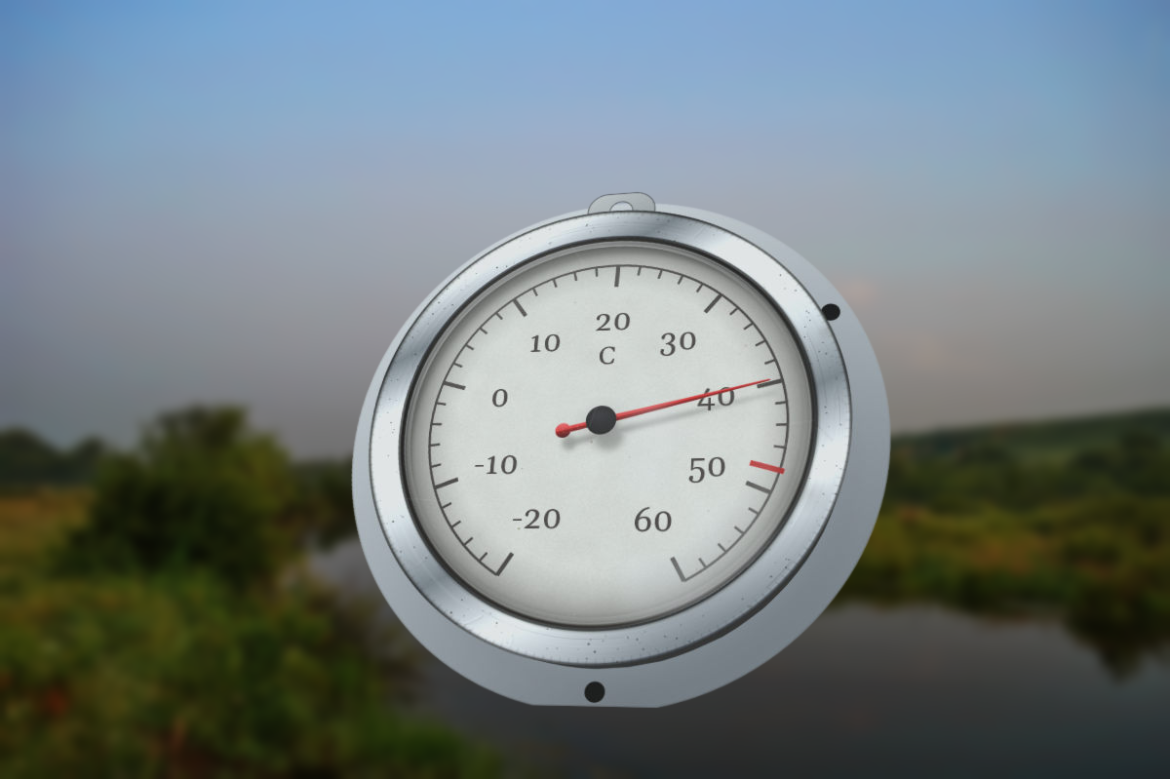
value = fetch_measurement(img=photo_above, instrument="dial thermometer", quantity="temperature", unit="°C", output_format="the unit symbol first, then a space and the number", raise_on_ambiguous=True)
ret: °C 40
